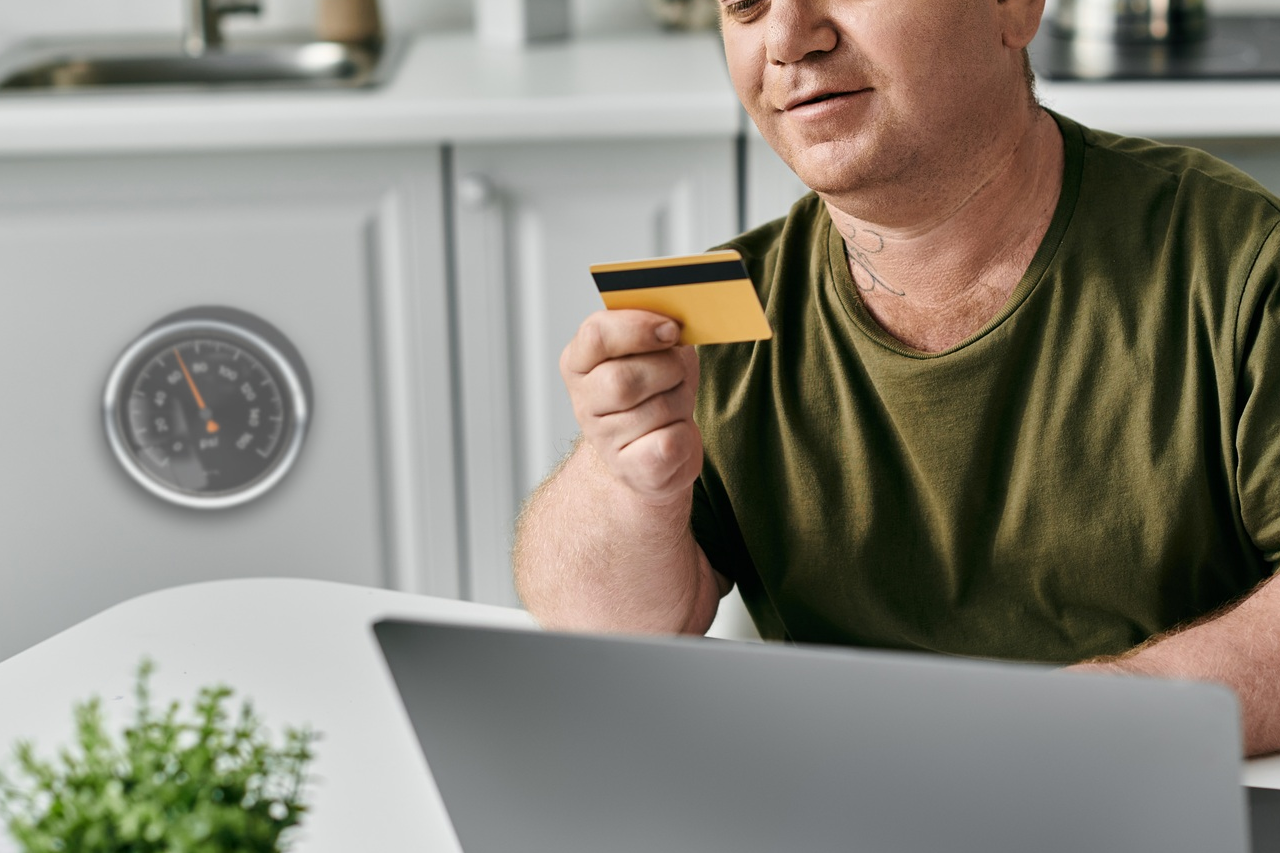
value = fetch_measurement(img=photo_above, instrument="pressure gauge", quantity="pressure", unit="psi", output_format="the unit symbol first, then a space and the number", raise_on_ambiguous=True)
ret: psi 70
